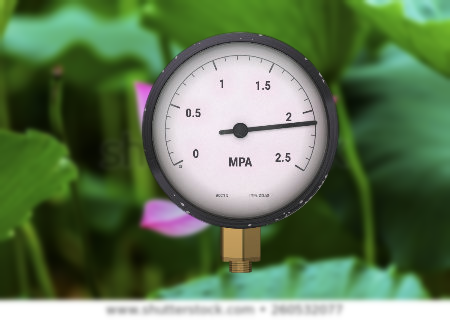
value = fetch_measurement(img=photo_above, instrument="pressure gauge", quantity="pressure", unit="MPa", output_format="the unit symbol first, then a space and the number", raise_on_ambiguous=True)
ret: MPa 2.1
